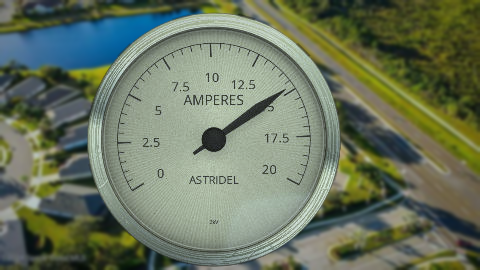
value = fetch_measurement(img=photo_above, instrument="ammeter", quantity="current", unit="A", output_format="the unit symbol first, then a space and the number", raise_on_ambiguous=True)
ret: A 14.75
